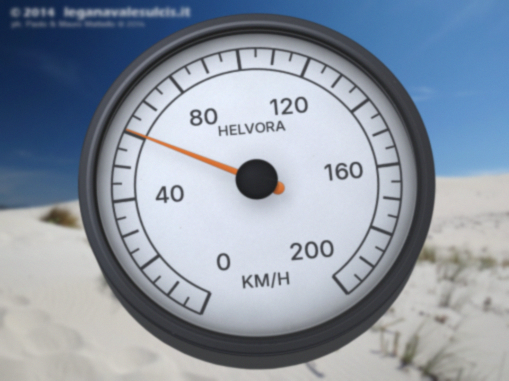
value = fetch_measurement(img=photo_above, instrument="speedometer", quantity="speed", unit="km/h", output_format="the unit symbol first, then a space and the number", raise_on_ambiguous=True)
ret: km/h 60
